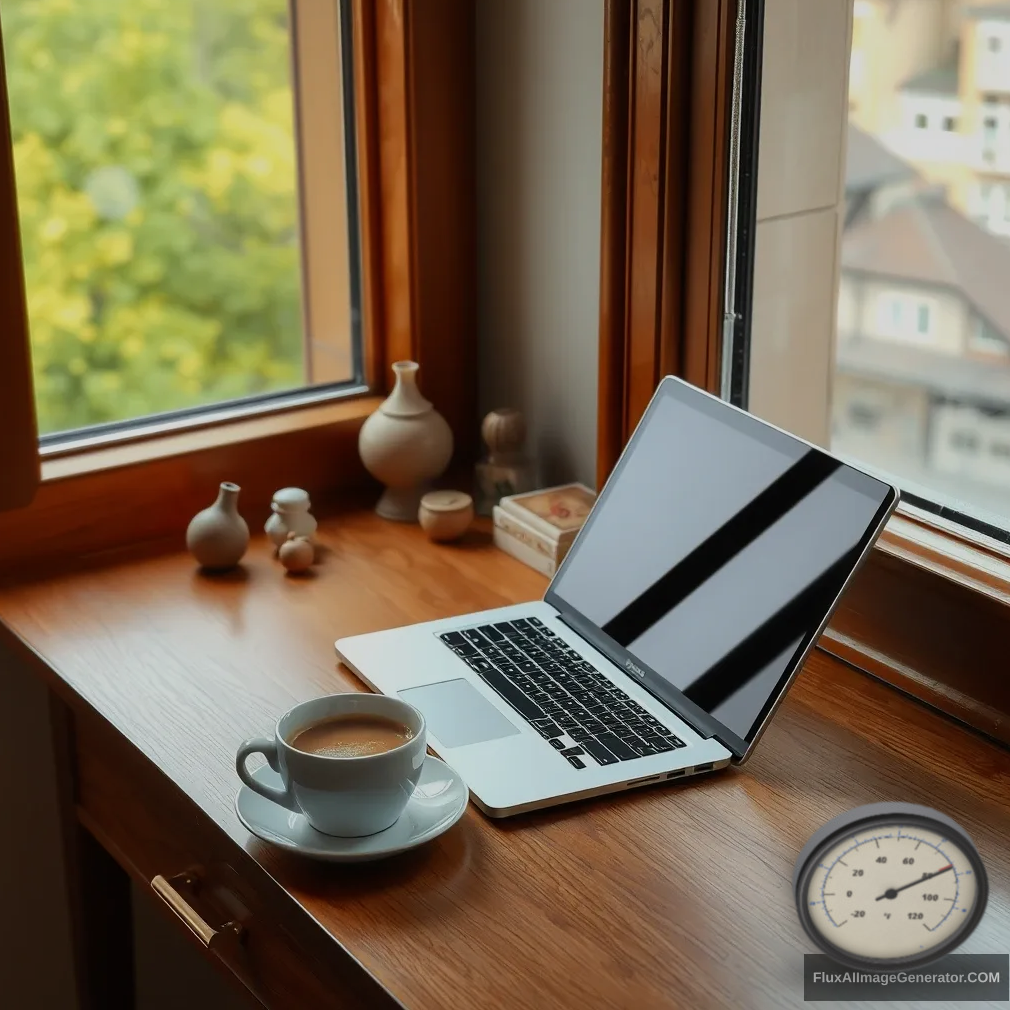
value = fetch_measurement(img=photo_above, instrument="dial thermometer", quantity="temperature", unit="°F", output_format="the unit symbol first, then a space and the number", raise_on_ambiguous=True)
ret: °F 80
